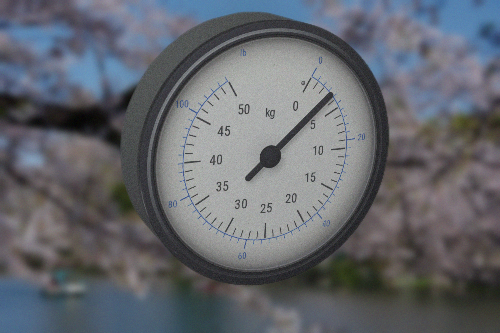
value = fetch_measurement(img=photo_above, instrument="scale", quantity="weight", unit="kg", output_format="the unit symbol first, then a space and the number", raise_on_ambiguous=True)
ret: kg 3
